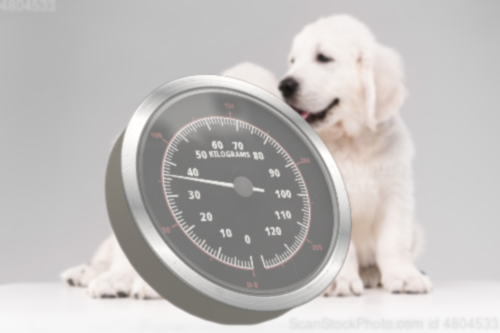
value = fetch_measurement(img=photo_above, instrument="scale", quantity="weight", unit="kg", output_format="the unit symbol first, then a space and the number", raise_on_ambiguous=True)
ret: kg 35
